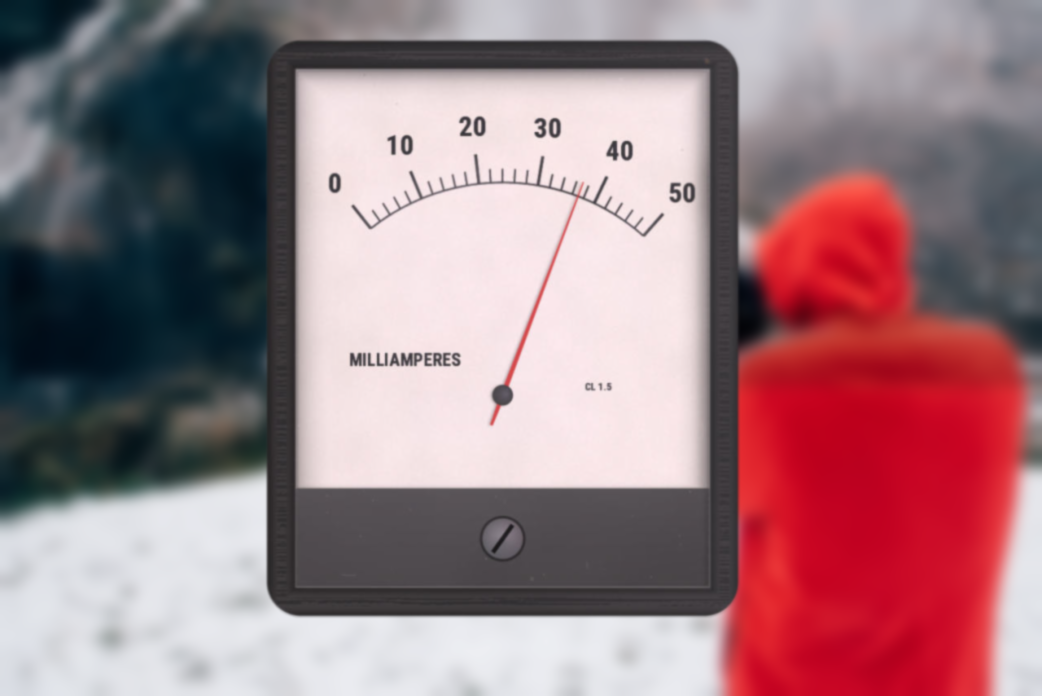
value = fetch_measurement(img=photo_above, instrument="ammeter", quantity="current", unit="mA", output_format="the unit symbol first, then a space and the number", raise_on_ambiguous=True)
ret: mA 37
